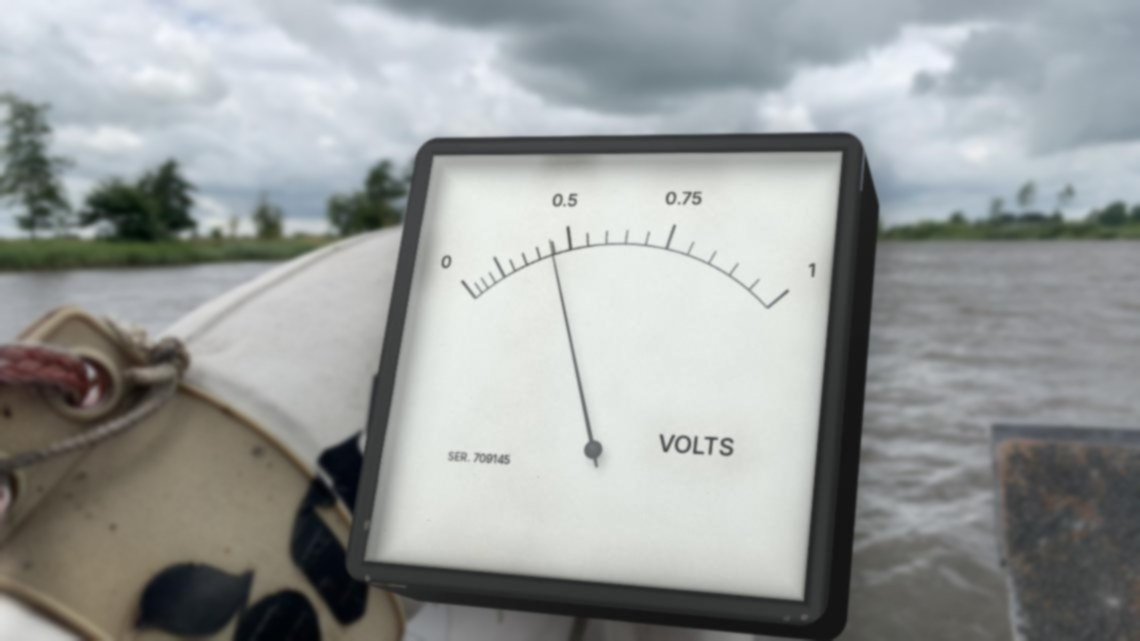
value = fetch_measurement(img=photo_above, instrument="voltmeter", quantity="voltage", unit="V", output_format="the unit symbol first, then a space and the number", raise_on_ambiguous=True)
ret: V 0.45
